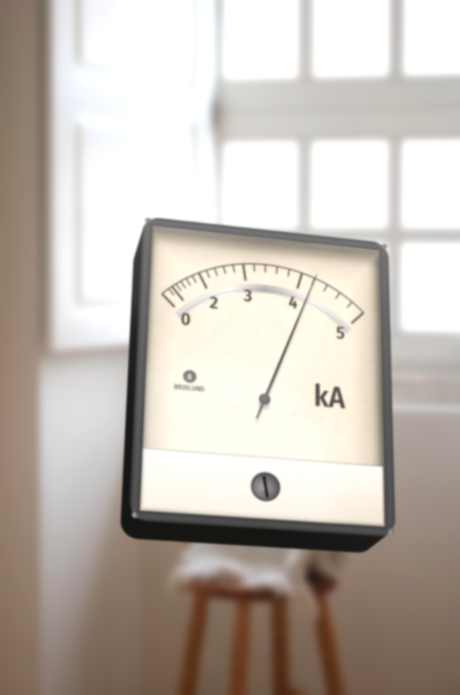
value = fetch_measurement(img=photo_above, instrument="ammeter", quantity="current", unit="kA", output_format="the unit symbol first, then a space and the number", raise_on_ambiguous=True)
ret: kA 4.2
